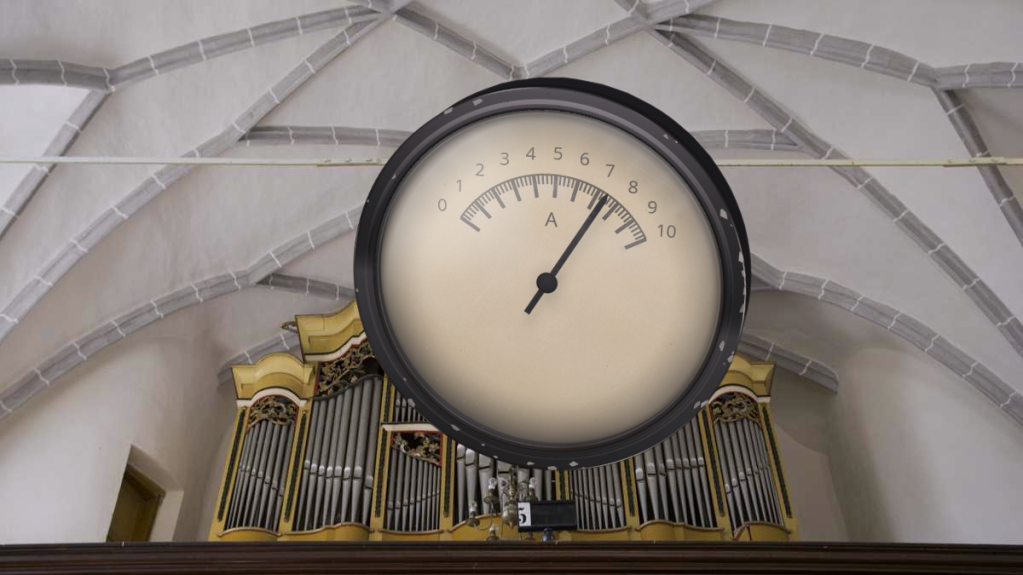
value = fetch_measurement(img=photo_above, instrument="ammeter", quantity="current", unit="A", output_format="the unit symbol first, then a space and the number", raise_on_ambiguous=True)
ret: A 7.4
